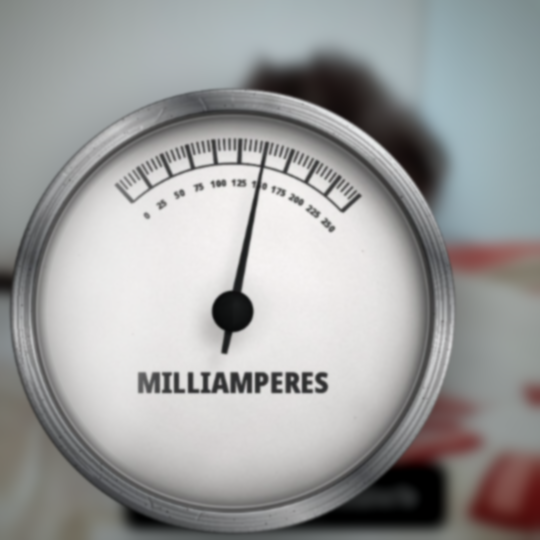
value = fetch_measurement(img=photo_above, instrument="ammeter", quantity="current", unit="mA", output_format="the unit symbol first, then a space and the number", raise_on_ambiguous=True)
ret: mA 150
